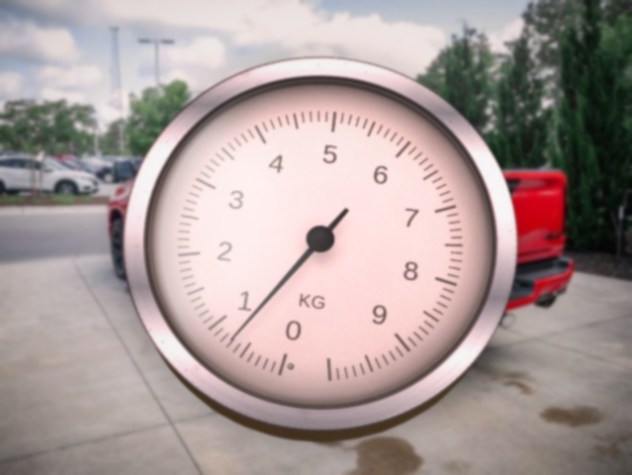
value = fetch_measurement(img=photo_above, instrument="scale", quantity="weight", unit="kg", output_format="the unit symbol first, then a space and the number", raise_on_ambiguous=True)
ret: kg 0.7
